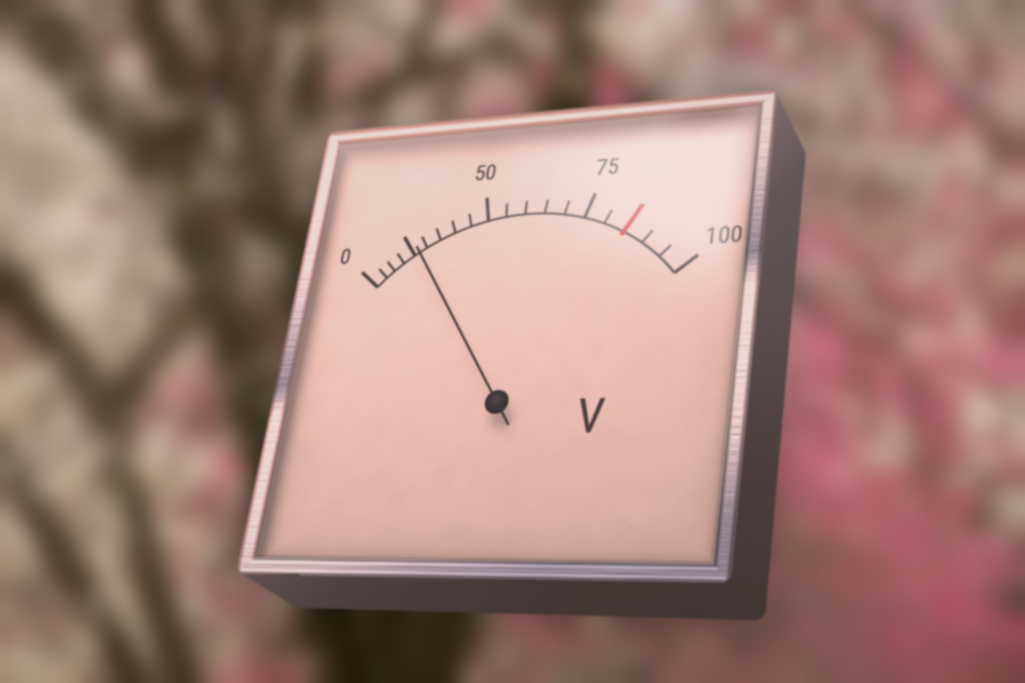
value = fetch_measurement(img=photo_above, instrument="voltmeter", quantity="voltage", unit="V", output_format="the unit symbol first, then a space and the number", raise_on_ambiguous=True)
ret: V 27.5
